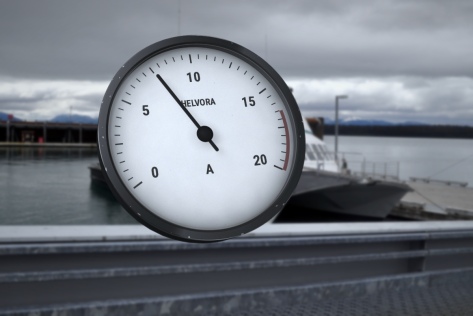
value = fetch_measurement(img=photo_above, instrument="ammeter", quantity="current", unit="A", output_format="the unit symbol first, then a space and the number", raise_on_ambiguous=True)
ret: A 7.5
